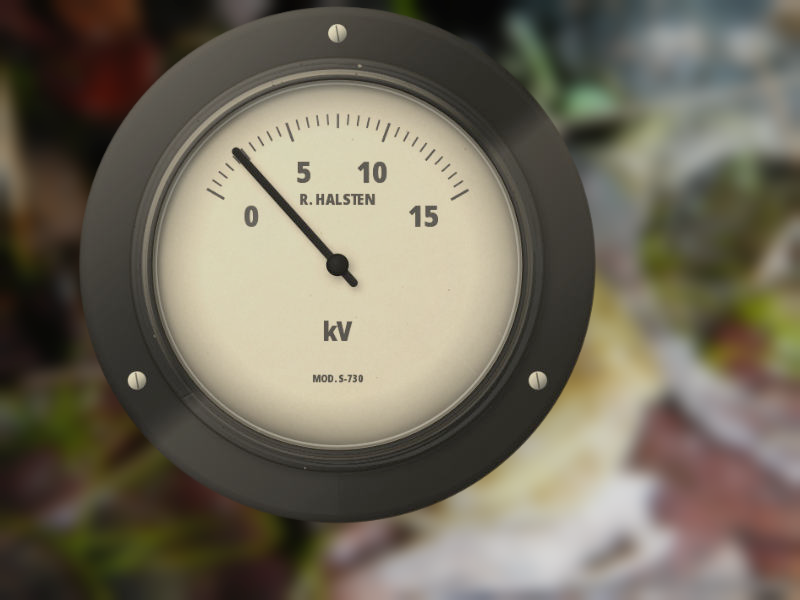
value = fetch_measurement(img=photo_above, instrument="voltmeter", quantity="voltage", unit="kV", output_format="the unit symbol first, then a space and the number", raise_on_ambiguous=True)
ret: kV 2.25
